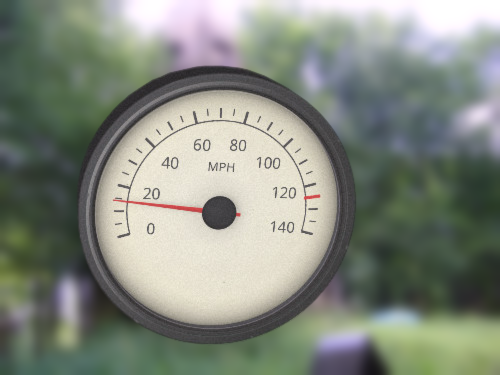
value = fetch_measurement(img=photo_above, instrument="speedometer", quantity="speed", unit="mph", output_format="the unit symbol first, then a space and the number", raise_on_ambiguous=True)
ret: mph 15
